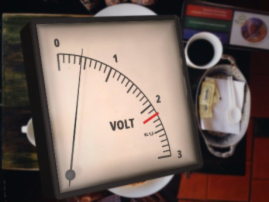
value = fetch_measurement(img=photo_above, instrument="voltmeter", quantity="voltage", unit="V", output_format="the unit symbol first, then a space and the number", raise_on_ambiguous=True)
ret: V 0.4
